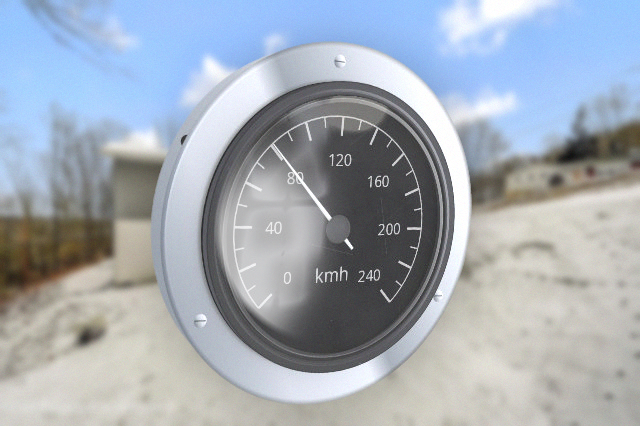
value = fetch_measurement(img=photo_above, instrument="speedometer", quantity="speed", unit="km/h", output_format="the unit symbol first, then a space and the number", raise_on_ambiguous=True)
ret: km/h 80
